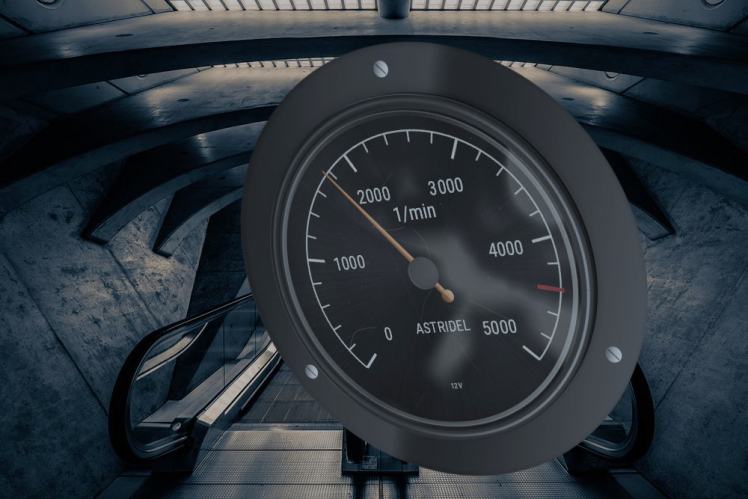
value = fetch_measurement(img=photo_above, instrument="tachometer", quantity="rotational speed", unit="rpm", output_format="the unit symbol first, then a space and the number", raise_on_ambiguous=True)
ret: rpm 1800
